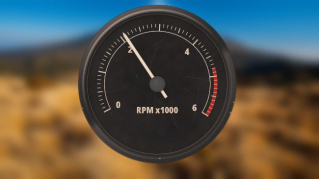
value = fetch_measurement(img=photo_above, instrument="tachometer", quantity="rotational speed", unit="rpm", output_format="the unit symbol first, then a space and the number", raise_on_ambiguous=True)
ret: rpm 2100
